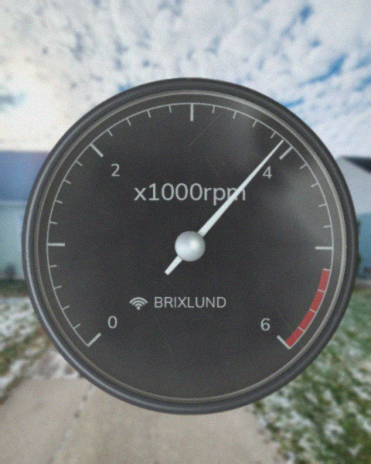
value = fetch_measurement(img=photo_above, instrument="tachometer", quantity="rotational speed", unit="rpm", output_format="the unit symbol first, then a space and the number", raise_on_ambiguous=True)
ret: rpm 3900
